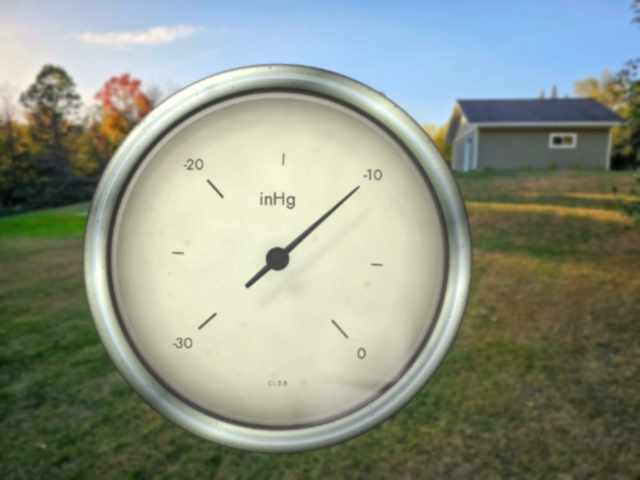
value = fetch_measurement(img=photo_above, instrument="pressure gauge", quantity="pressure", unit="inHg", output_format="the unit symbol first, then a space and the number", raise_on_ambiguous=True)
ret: inHg -10
